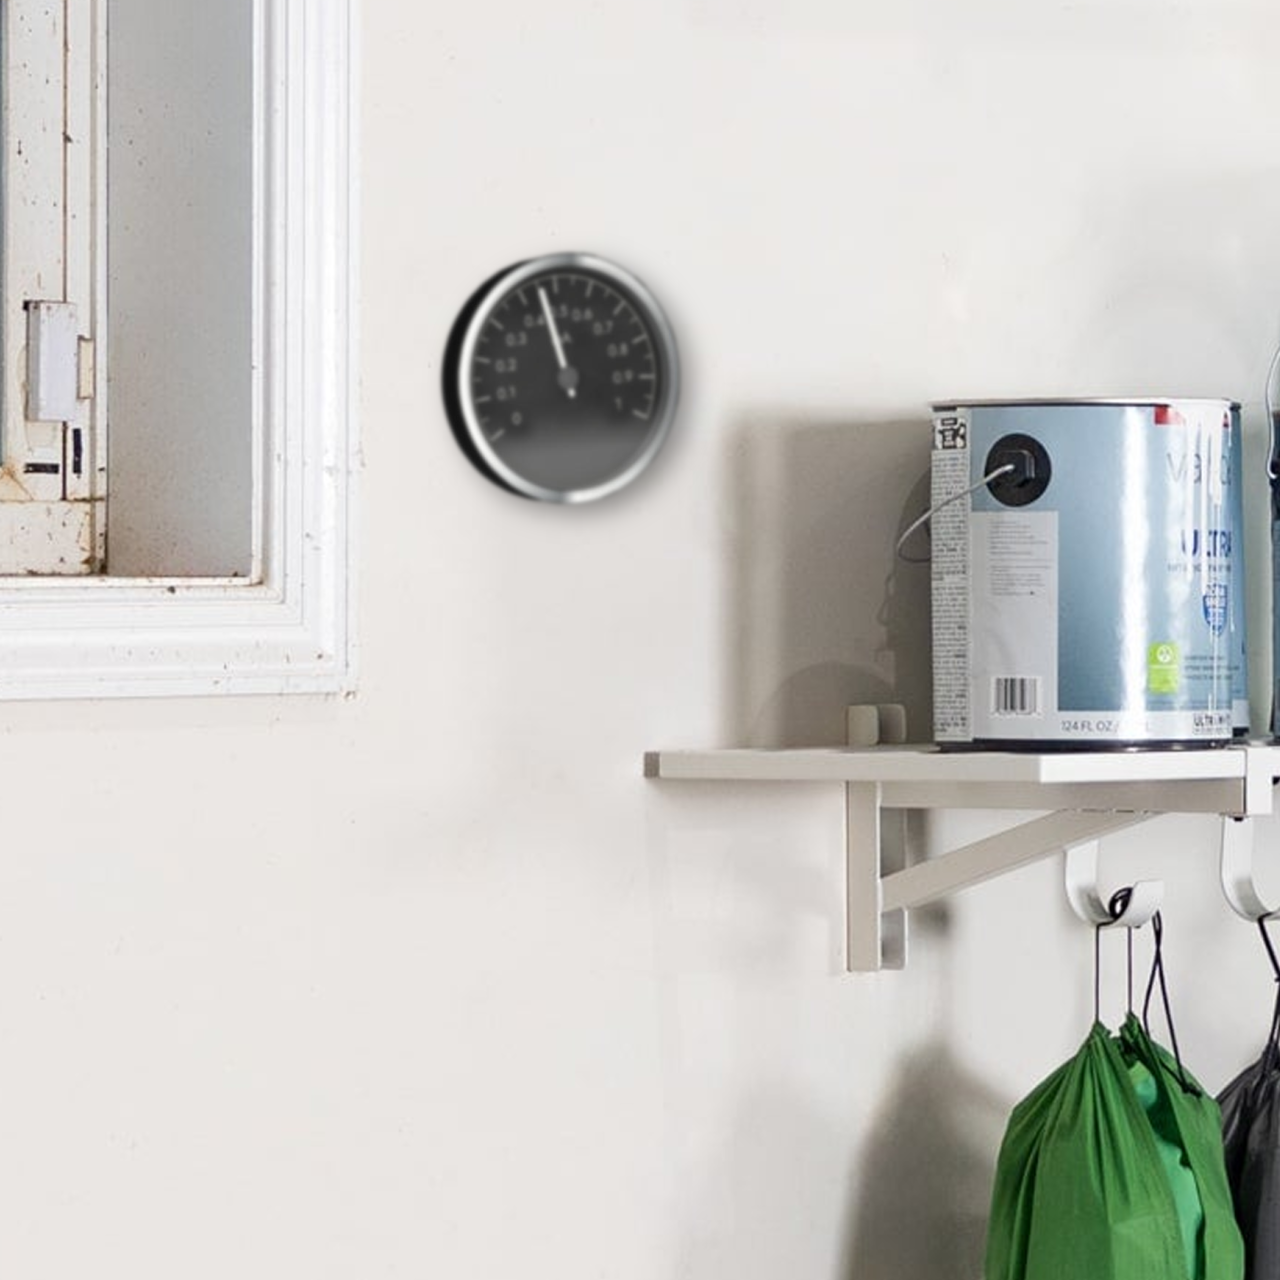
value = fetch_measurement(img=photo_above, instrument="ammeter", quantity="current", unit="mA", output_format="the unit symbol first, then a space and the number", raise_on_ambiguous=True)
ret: mA 0.45
